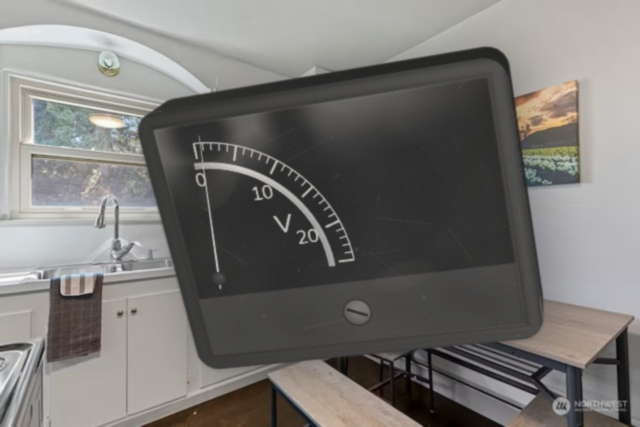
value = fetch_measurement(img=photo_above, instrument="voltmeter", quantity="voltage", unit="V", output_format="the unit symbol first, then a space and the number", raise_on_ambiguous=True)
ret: V 1
